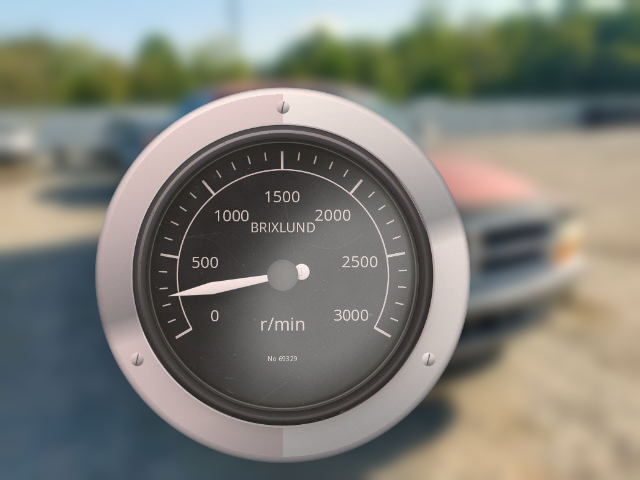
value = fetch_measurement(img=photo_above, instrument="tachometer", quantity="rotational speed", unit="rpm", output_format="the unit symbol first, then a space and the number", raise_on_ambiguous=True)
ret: rpm 250
